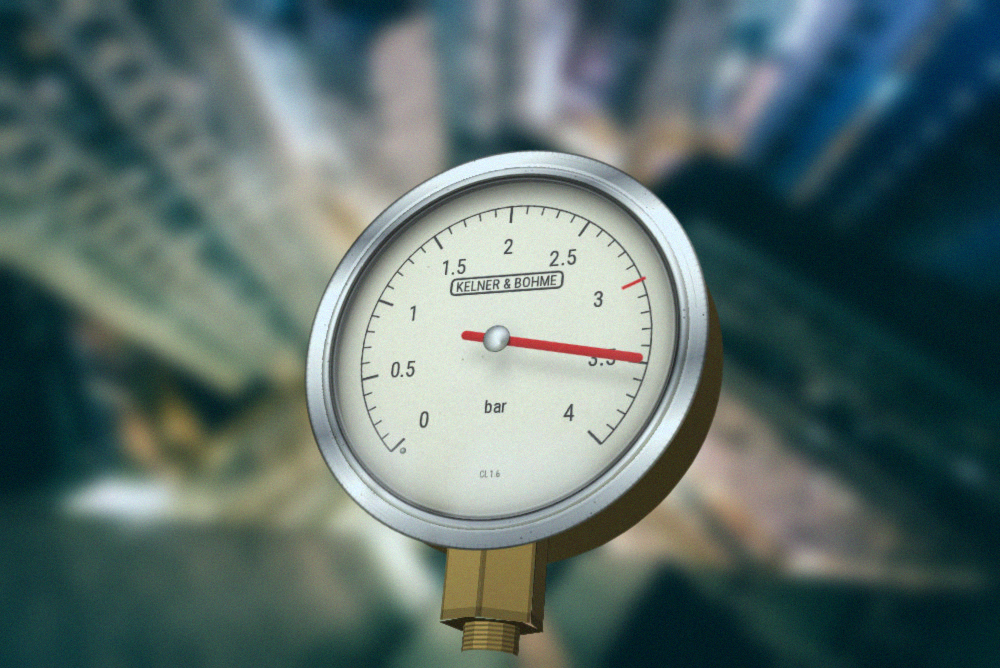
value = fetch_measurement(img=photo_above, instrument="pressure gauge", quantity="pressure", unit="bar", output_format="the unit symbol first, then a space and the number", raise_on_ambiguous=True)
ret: bar 3.5
